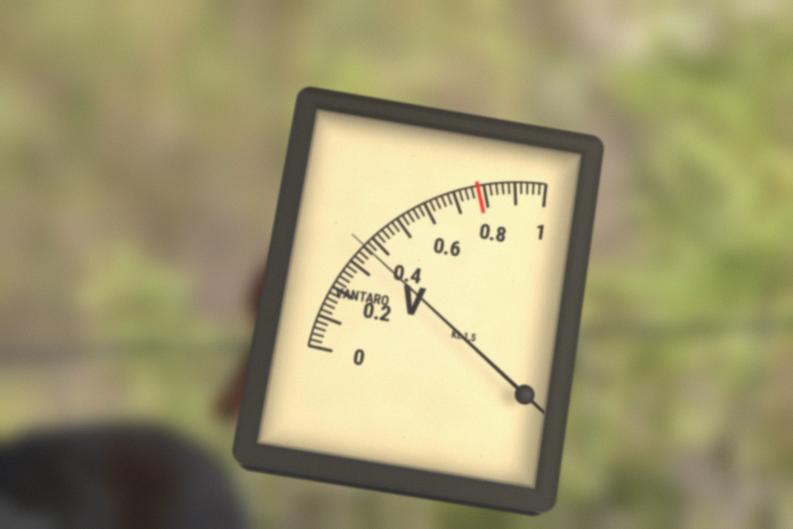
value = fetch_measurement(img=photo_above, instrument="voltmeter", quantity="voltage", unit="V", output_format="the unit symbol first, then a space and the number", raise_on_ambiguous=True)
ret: V 0.36
